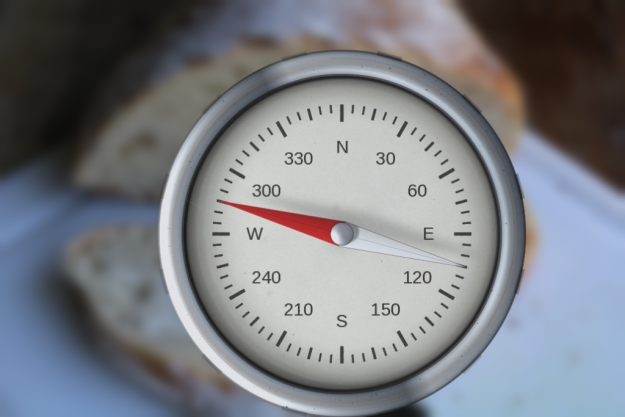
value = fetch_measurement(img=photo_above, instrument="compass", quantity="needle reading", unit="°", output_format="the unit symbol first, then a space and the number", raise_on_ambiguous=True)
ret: ° 285
